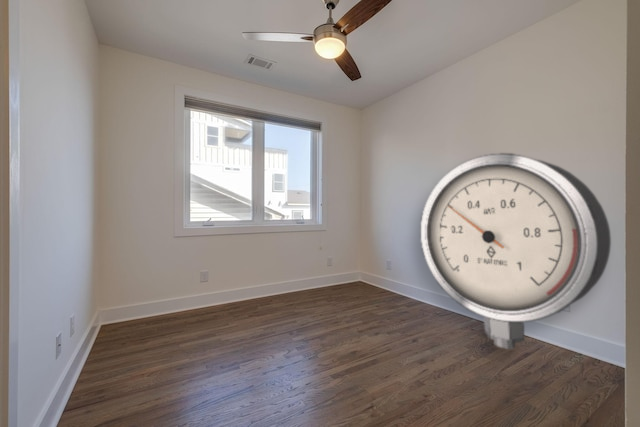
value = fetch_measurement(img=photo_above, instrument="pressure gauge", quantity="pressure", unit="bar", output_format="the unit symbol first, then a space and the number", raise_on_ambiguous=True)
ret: bar 0.3
